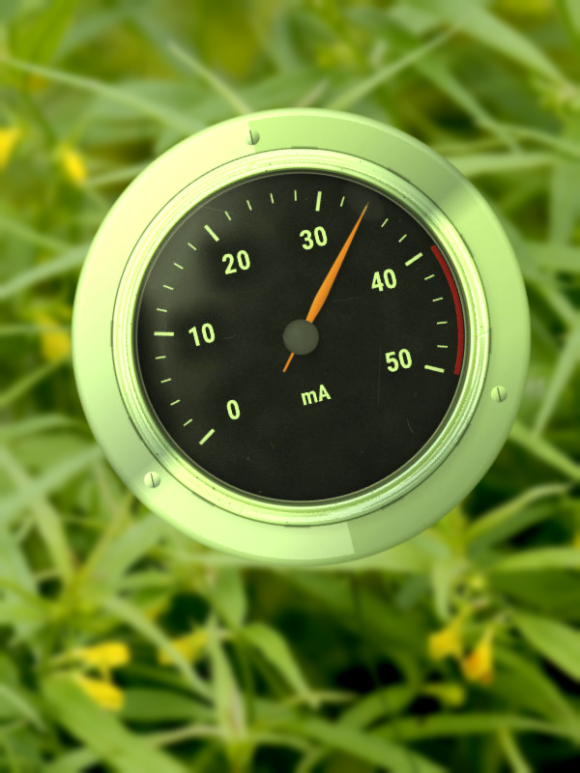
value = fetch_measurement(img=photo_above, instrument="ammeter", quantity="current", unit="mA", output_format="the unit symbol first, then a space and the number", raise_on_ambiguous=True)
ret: mA 34
